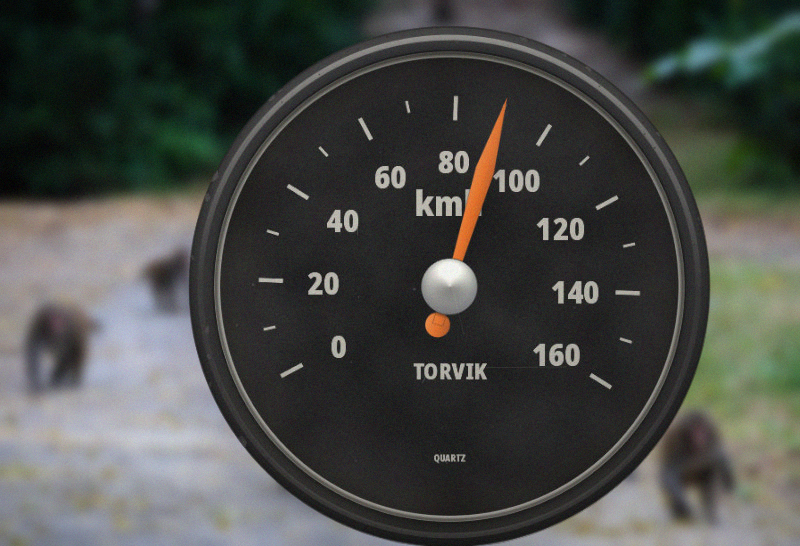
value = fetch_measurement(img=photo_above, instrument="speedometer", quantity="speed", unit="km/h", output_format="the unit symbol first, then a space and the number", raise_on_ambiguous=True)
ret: km/h 90
